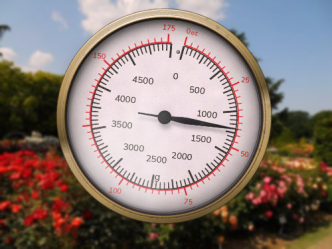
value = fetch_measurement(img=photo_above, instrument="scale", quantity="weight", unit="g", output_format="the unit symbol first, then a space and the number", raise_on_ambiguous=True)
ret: g 1200
